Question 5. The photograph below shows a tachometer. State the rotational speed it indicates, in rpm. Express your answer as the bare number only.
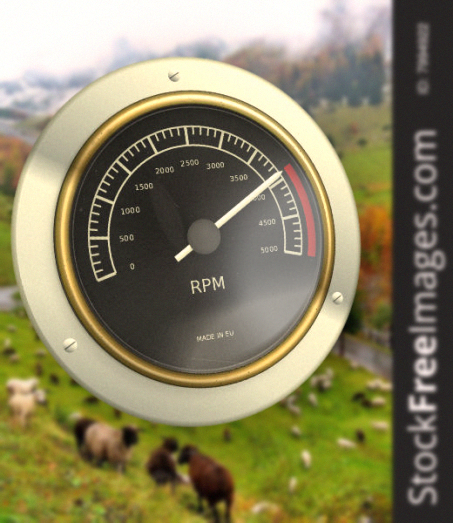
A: 3900
